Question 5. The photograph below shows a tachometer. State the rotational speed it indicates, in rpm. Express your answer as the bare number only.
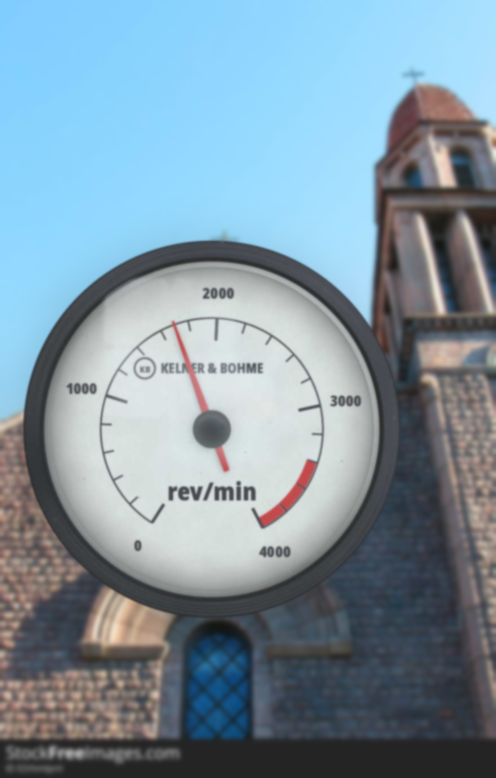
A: 1700
